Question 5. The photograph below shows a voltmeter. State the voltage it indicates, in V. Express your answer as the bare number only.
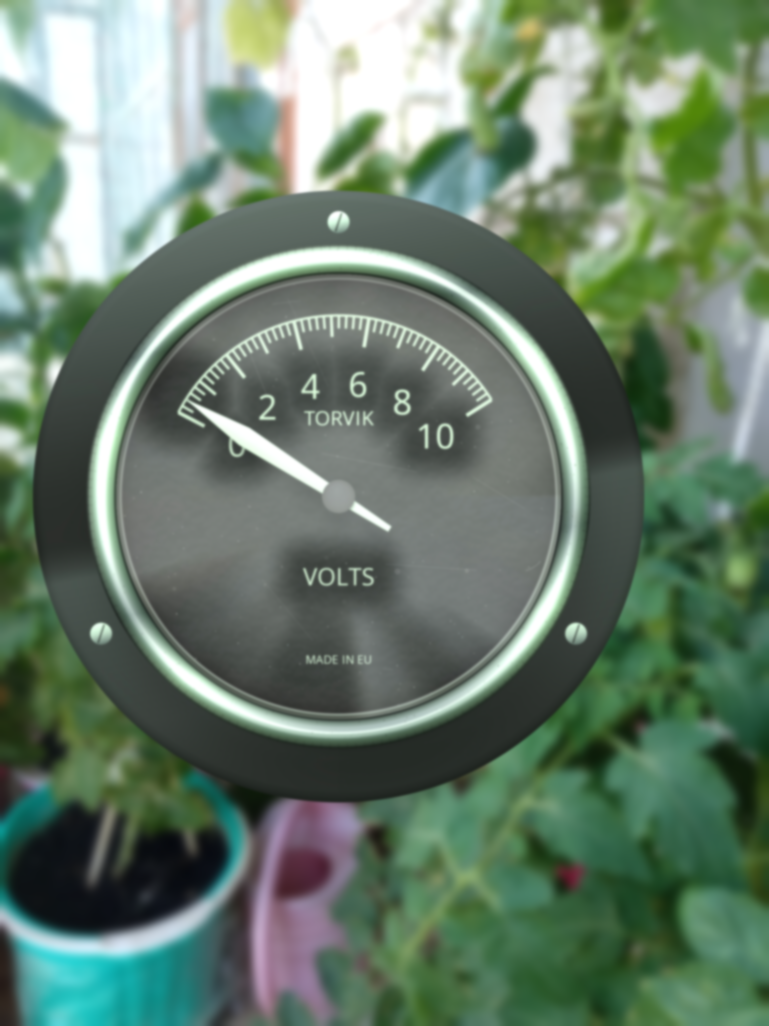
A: 0.4
